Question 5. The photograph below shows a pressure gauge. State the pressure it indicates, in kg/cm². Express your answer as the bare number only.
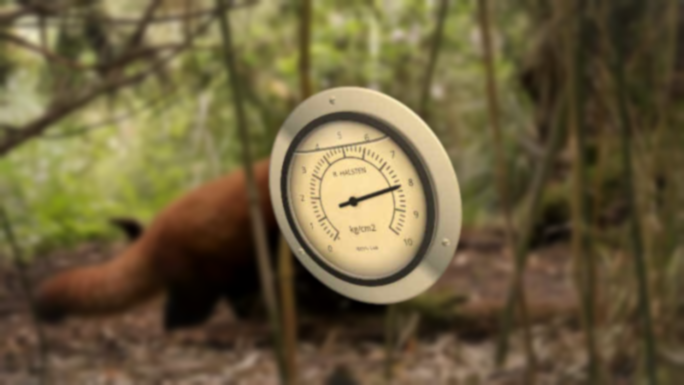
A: 8
